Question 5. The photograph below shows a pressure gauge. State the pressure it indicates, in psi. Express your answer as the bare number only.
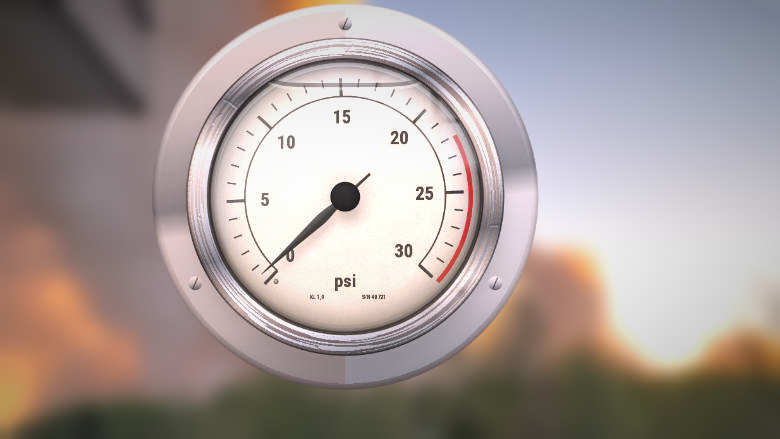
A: 0.5
